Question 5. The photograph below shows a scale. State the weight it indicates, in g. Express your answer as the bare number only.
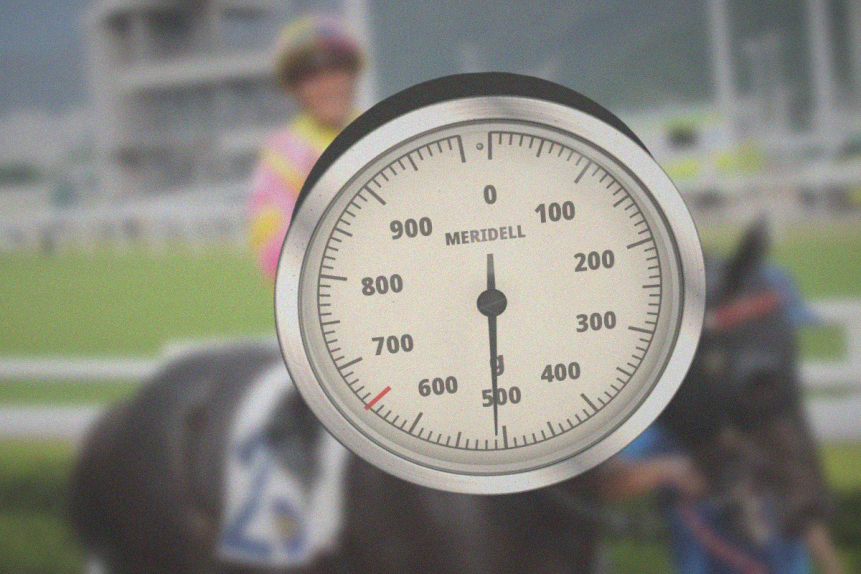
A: 510
